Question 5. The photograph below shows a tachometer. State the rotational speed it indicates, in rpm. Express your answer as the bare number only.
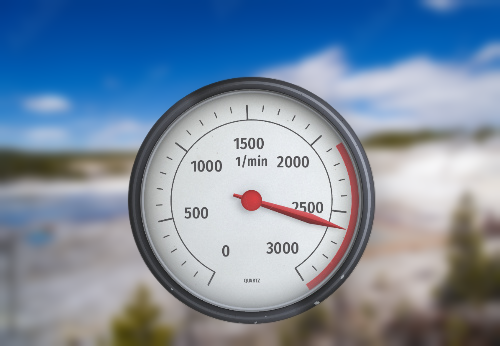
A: 2600
